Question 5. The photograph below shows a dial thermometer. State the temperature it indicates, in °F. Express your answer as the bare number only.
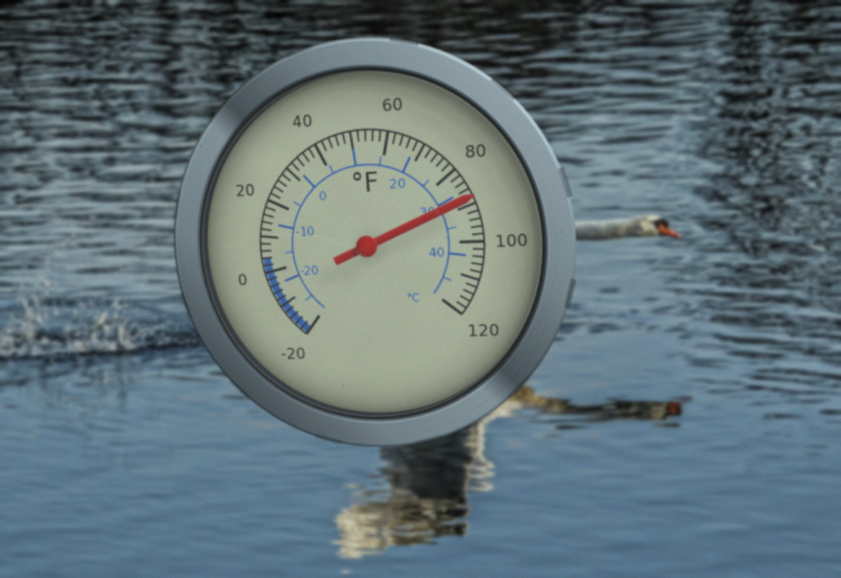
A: 88
